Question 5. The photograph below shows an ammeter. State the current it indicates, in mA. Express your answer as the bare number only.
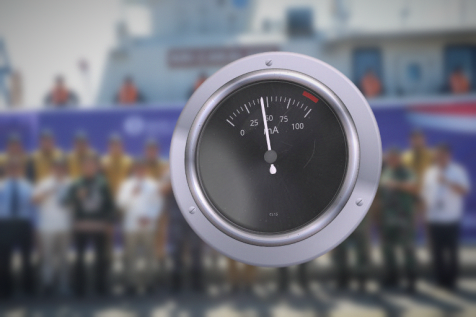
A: 45
